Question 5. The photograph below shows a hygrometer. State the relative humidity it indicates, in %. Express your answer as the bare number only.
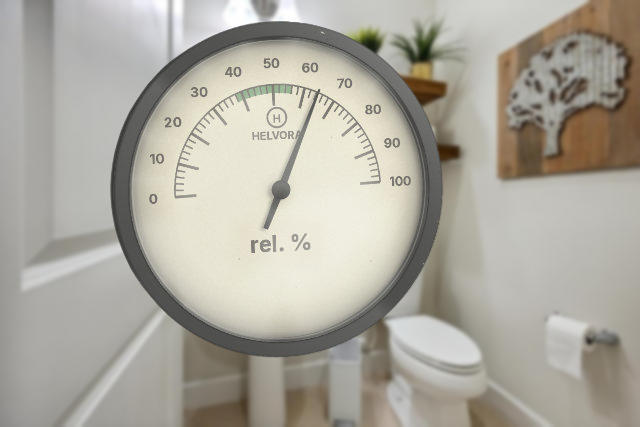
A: 64
